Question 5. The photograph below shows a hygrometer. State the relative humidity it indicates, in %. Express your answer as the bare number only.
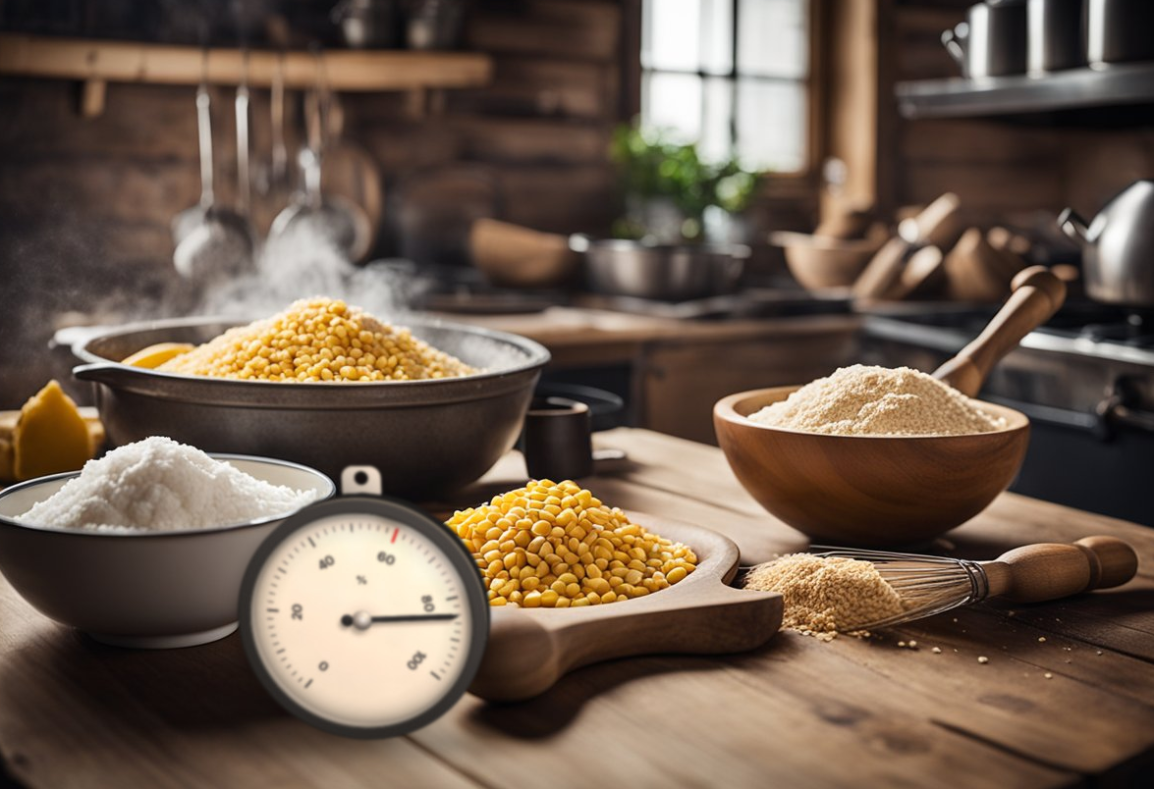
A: 84
